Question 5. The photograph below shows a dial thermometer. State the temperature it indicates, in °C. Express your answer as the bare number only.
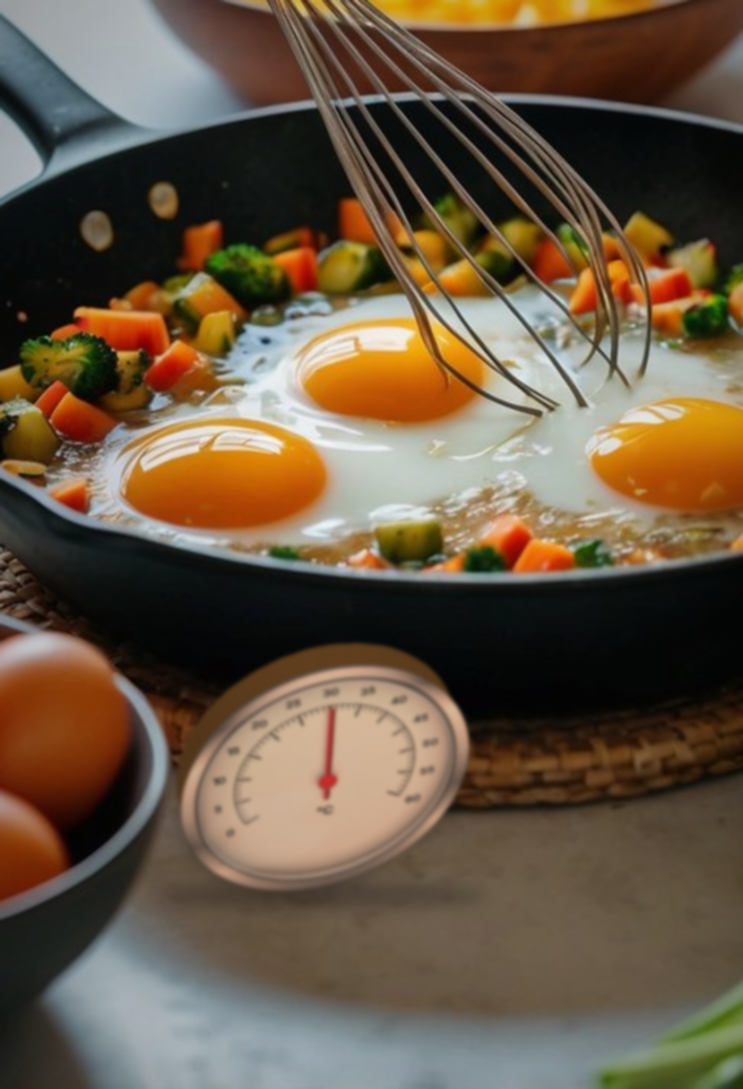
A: 30
